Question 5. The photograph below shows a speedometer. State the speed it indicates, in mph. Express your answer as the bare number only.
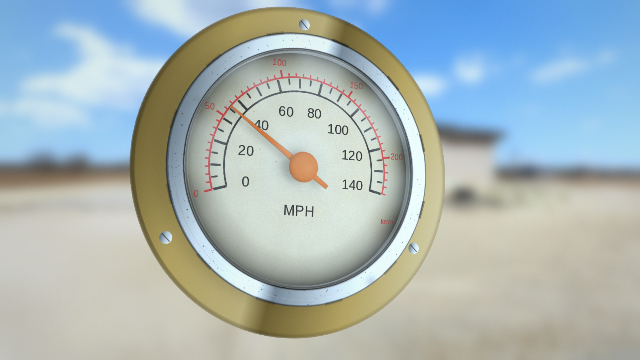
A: 35
